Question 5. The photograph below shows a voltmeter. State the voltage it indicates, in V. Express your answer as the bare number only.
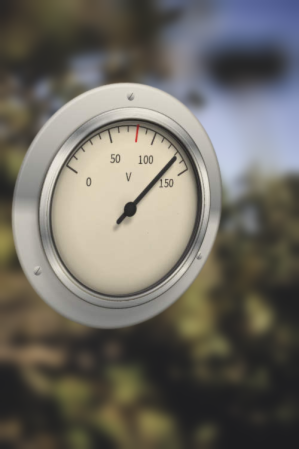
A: 130
